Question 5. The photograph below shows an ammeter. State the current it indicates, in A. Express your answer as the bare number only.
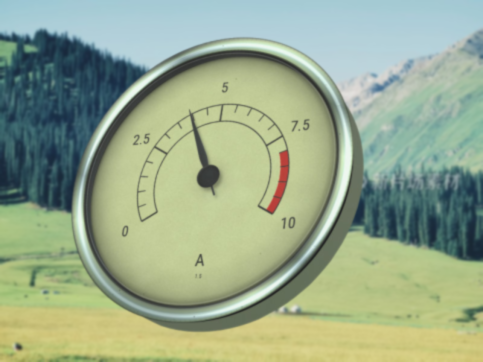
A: 4
